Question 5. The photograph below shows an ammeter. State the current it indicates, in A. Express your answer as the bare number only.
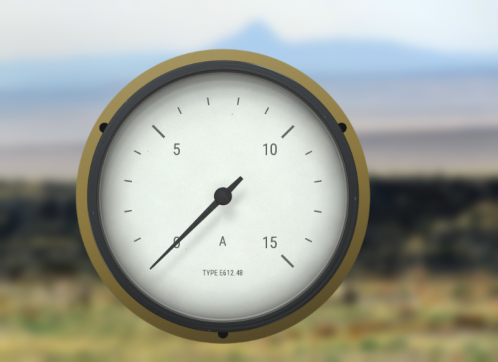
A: 0
